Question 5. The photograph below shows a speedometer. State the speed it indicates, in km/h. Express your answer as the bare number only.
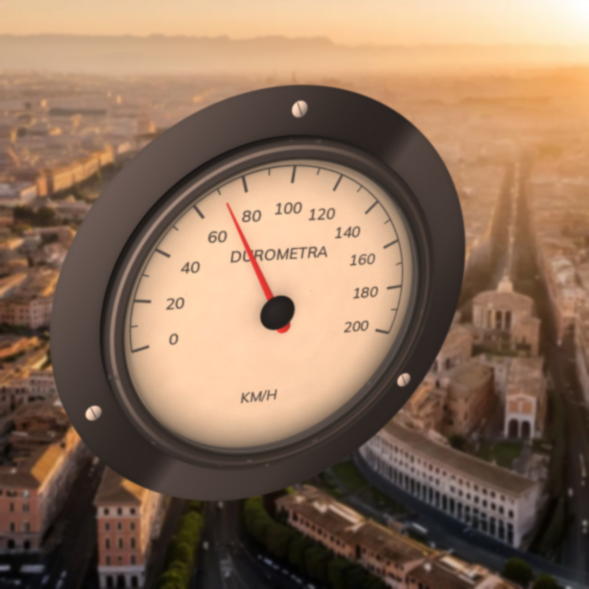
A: 70
